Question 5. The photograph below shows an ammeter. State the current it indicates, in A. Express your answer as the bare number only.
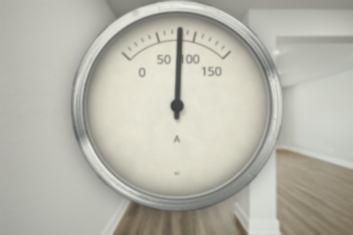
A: 80
